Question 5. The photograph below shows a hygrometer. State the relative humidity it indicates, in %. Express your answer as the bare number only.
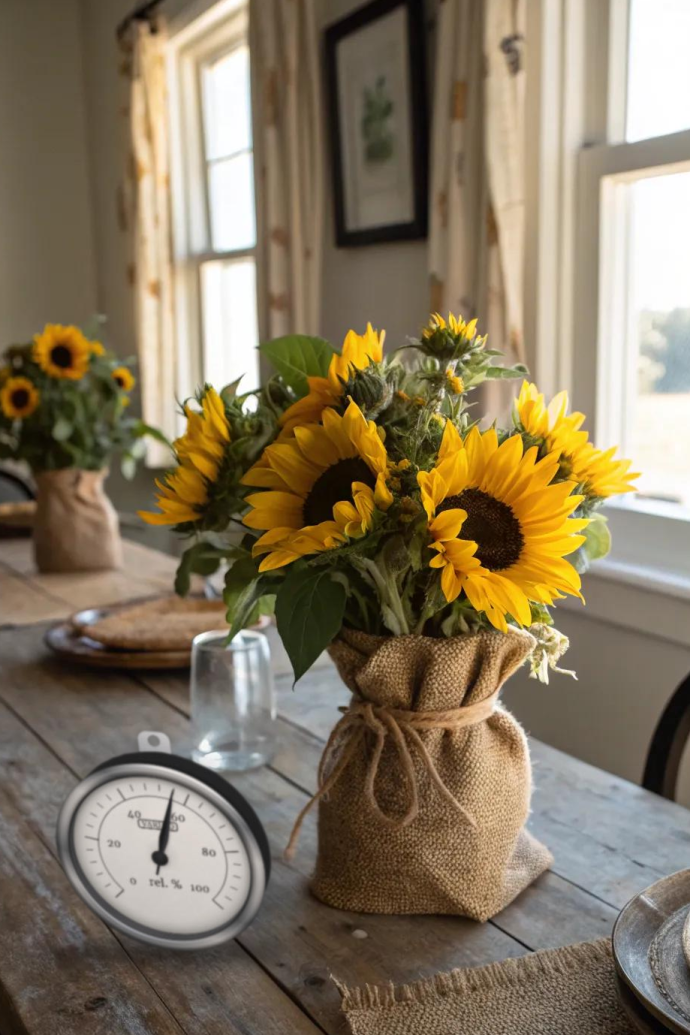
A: 56
